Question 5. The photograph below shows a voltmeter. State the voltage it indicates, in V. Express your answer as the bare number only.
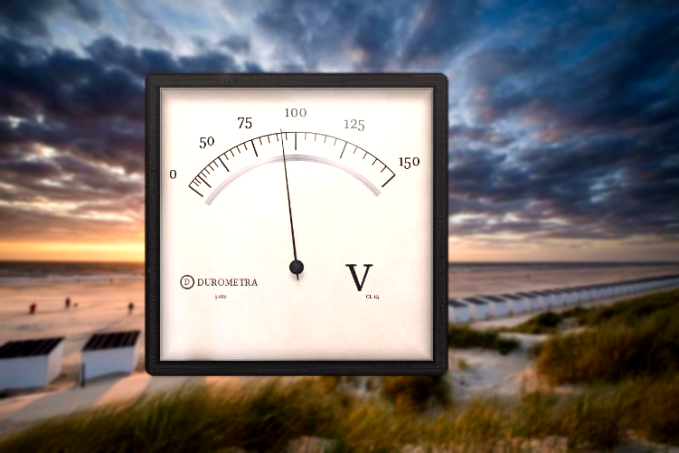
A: 92.5
